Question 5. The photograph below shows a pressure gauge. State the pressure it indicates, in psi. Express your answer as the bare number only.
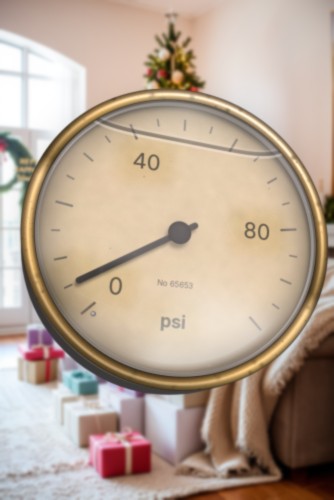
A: 5
